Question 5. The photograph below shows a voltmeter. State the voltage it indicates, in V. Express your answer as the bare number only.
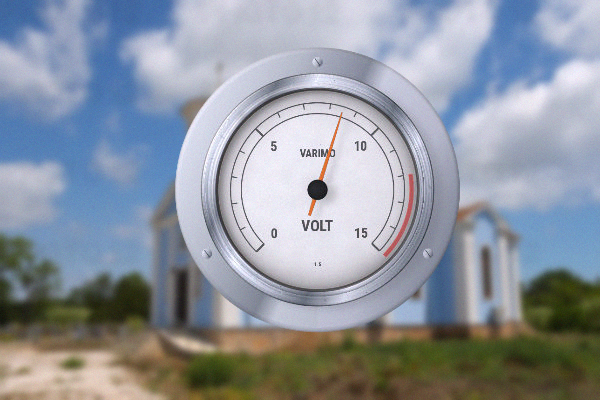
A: 8.5
